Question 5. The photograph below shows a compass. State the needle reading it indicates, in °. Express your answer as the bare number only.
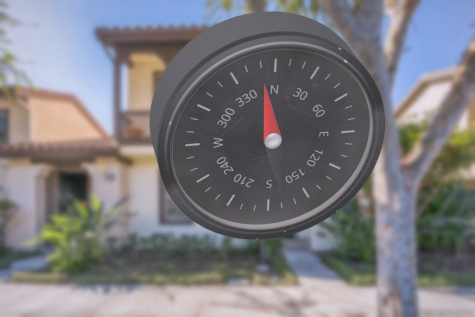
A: 350
